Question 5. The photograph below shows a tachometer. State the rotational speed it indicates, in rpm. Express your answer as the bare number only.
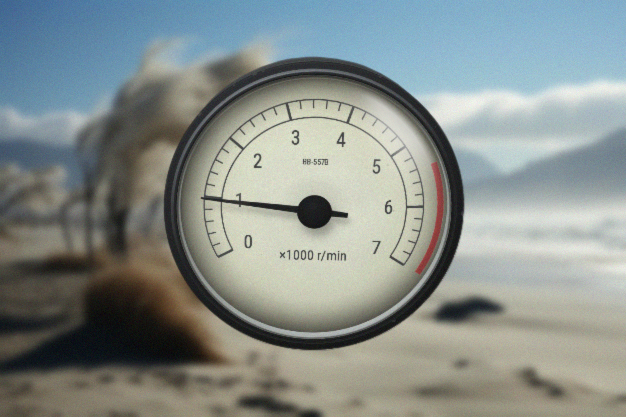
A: 1000
